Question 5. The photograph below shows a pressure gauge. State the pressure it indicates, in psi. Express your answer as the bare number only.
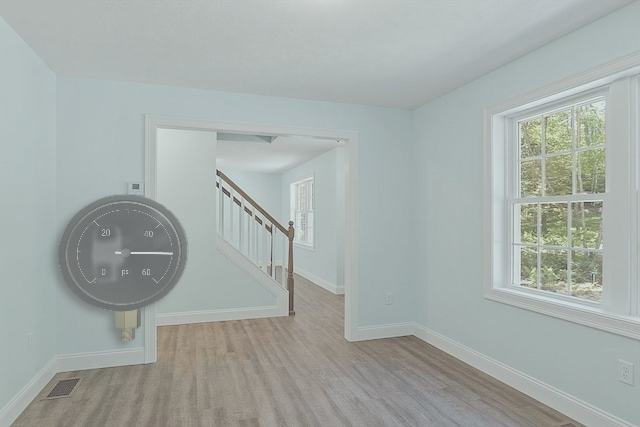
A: 50
